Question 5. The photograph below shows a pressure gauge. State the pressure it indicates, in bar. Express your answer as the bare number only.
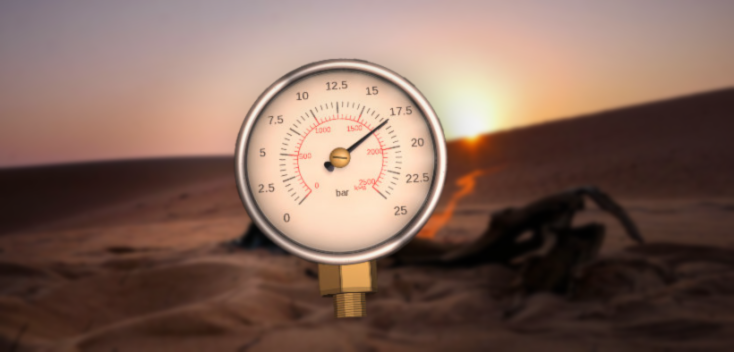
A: 17.5
